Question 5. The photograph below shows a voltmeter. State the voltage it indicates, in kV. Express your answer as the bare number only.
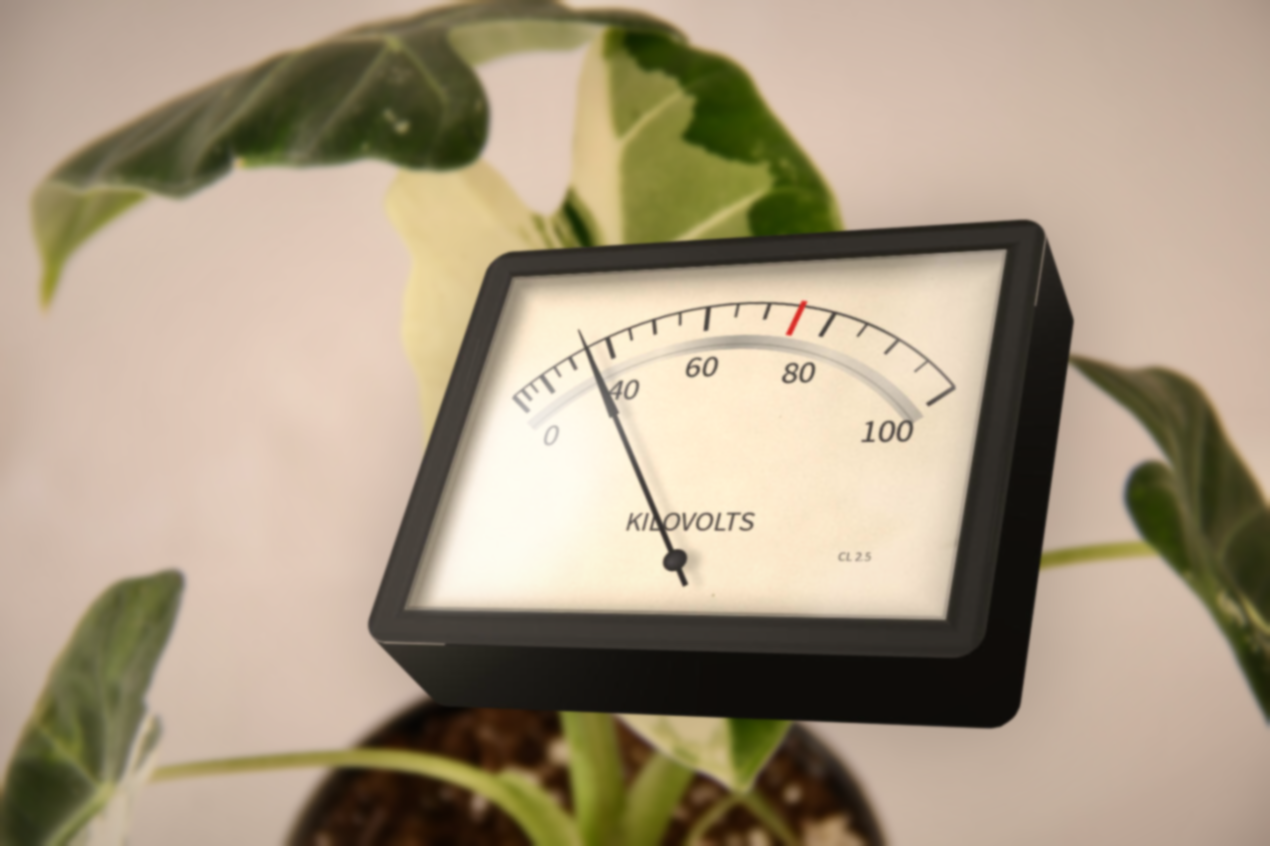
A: 35
